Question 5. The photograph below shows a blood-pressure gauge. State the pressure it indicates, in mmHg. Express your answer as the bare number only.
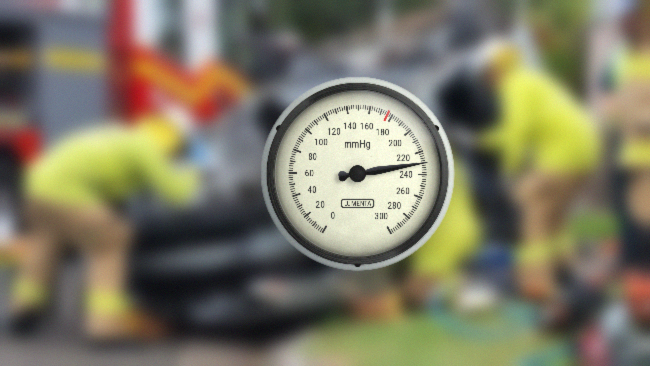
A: 230
